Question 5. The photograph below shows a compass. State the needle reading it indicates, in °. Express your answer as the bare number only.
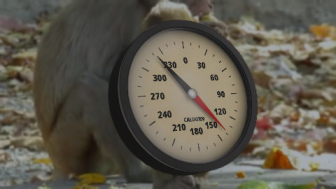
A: 140
